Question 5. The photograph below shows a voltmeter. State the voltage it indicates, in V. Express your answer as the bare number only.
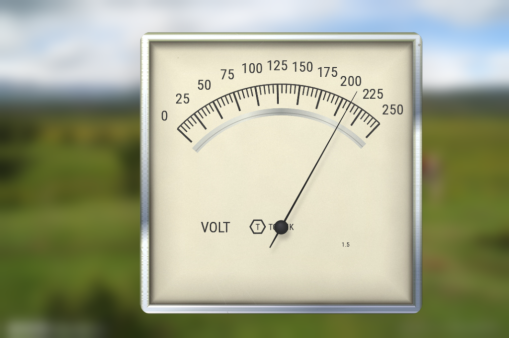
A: 210
